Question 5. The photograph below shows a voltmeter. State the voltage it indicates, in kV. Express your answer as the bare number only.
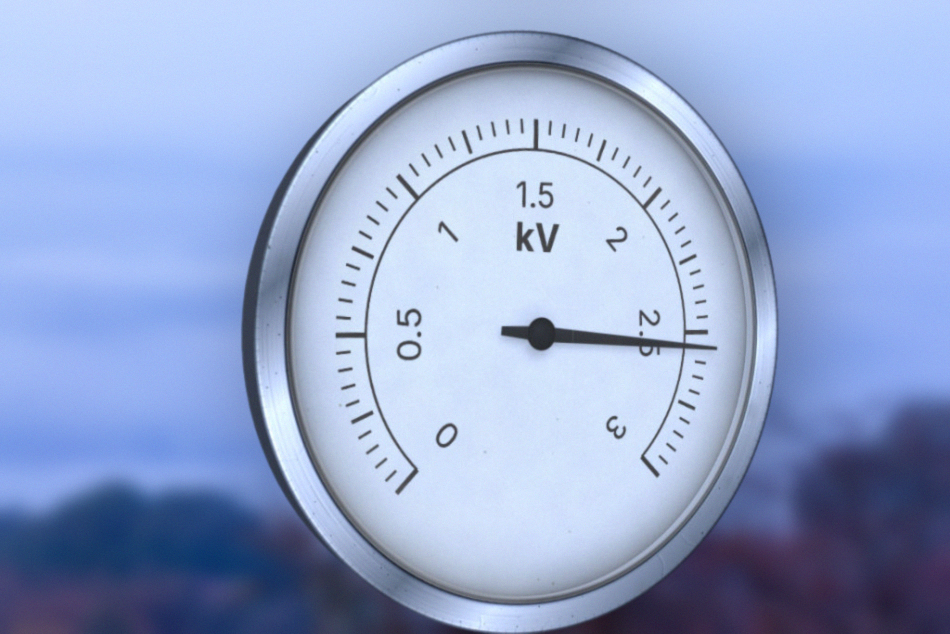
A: 2.55
